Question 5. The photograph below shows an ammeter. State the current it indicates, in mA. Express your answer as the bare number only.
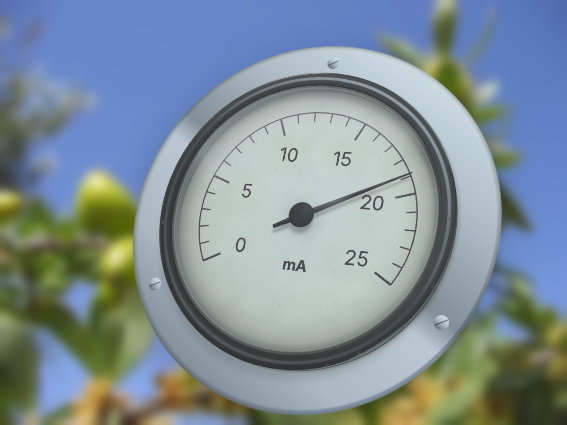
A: 19
